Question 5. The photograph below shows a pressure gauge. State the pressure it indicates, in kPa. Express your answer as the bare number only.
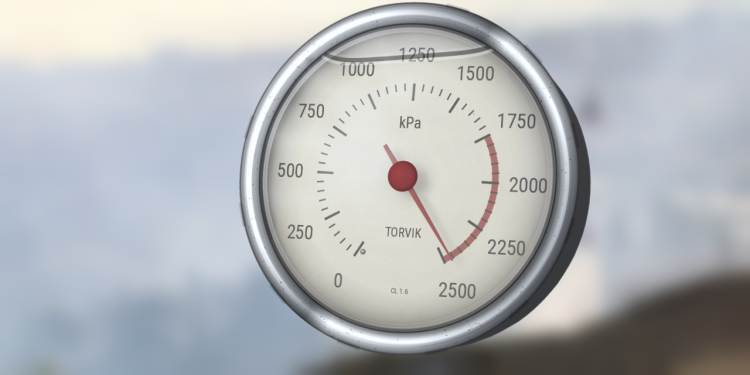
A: 2450
